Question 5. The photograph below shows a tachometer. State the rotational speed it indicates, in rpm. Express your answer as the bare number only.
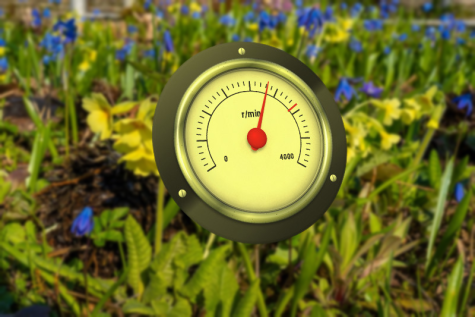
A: 2300
